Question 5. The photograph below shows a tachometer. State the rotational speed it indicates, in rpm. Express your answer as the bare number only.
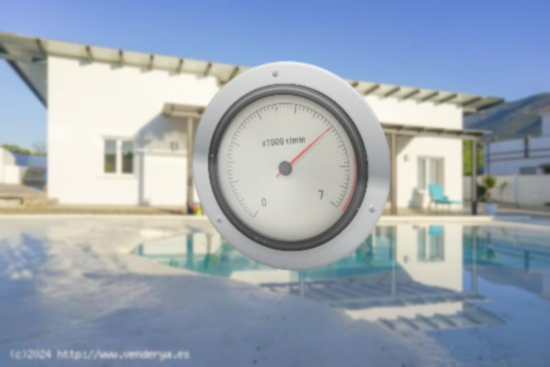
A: 5000
